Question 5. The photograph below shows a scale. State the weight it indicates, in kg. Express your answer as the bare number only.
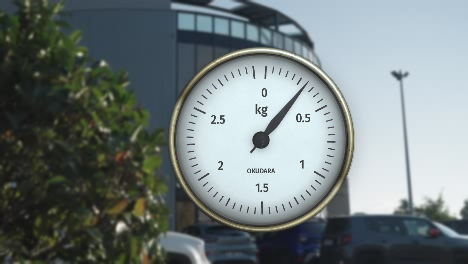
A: 0.3
